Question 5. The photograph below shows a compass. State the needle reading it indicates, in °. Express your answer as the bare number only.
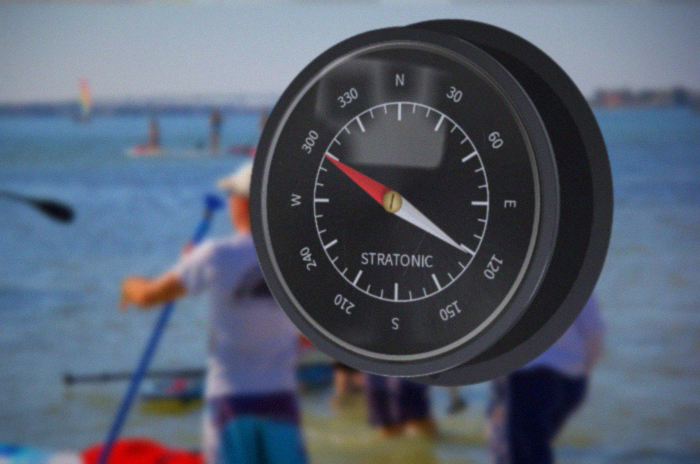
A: 300
